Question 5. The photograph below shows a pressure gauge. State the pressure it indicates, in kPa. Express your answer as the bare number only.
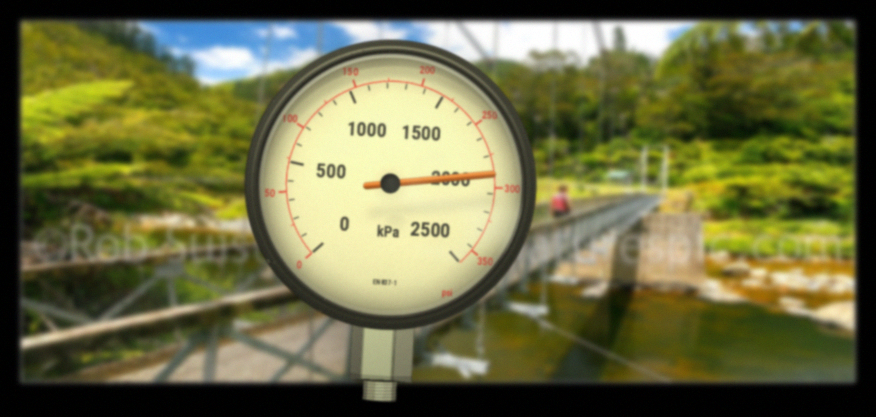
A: 2000
